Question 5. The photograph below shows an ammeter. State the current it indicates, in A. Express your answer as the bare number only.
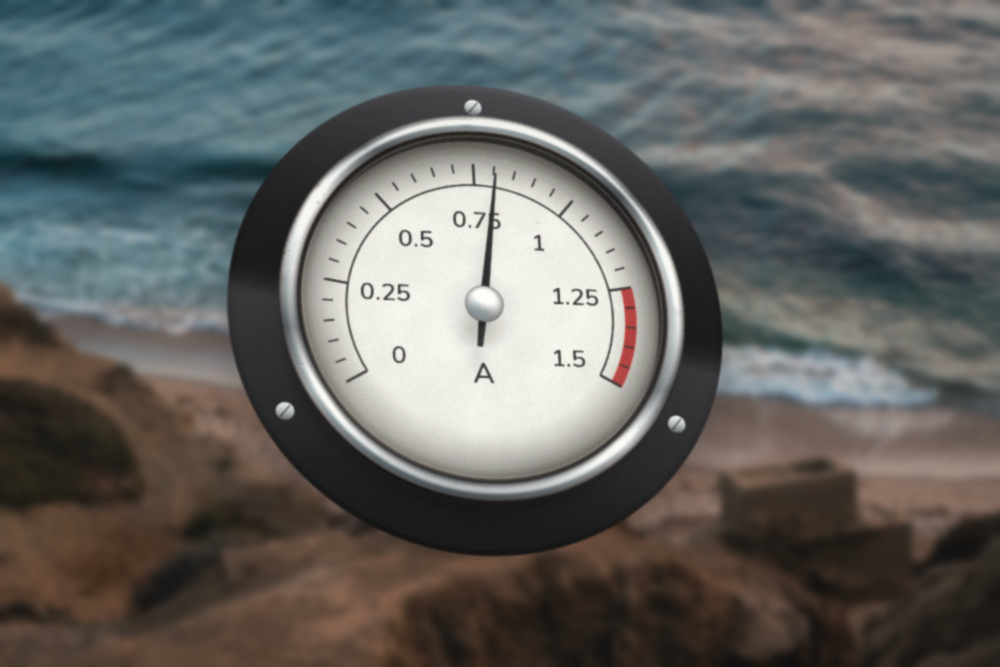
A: 0.8
